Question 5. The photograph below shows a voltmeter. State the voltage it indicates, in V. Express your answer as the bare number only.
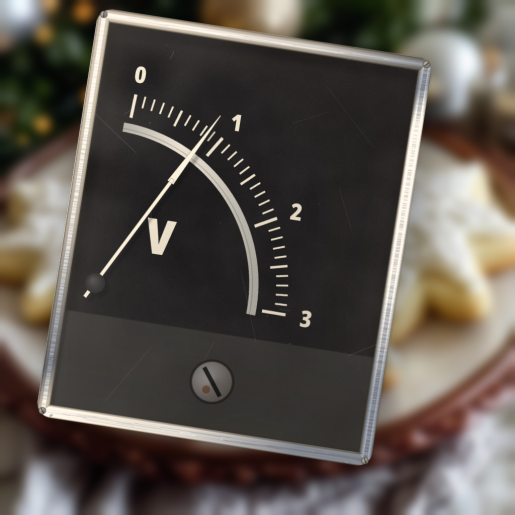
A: 0.85
